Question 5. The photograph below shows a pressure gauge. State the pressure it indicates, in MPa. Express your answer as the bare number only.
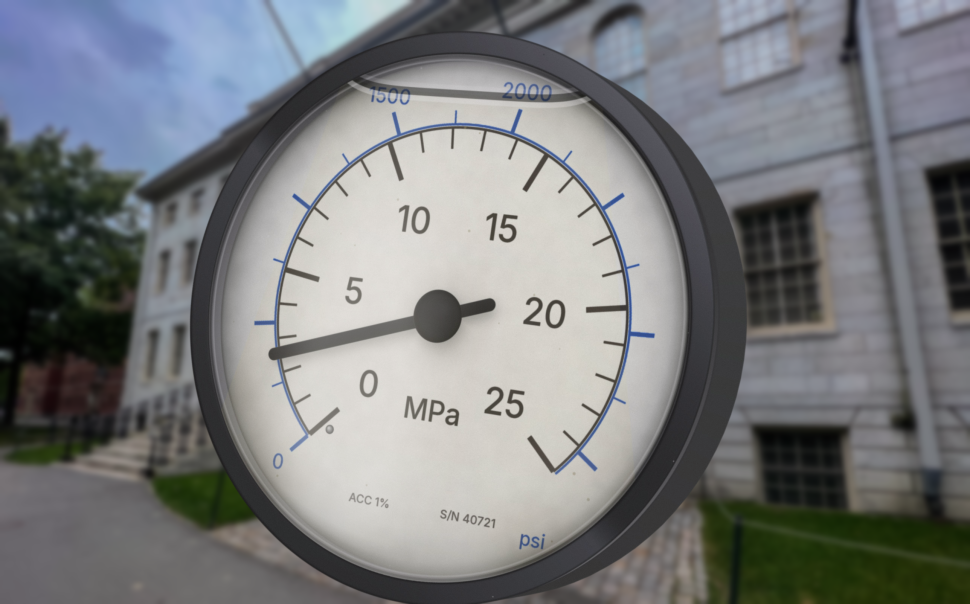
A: 2.5
